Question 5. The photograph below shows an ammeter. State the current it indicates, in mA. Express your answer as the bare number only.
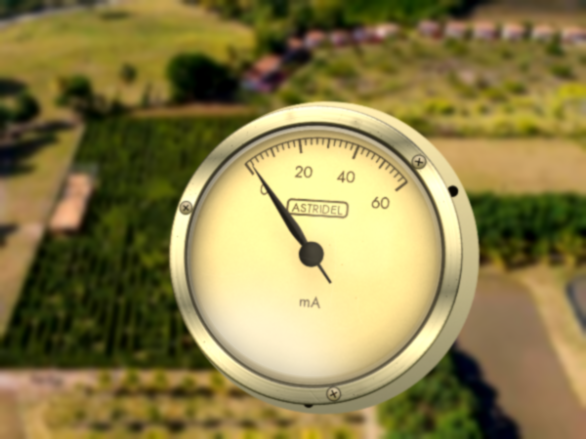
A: 2
